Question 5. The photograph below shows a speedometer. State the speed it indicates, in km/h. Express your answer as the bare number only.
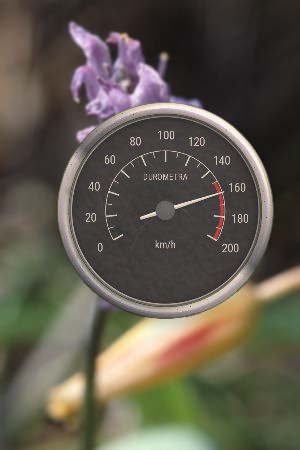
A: 160
